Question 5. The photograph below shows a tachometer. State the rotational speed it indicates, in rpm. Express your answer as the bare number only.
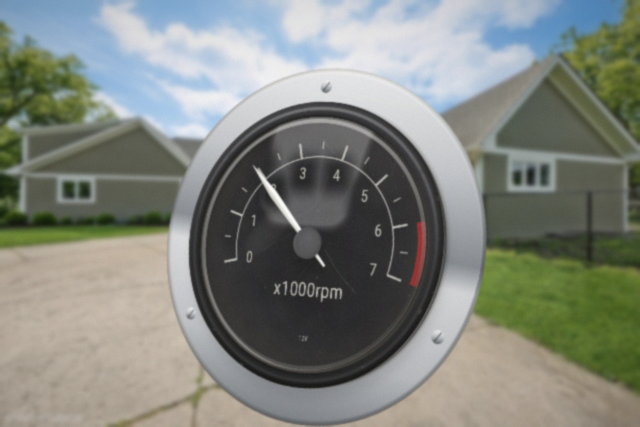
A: 2000
